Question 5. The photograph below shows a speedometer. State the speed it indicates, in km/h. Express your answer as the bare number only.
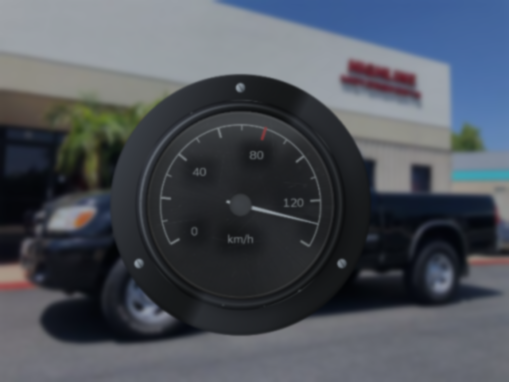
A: 130
